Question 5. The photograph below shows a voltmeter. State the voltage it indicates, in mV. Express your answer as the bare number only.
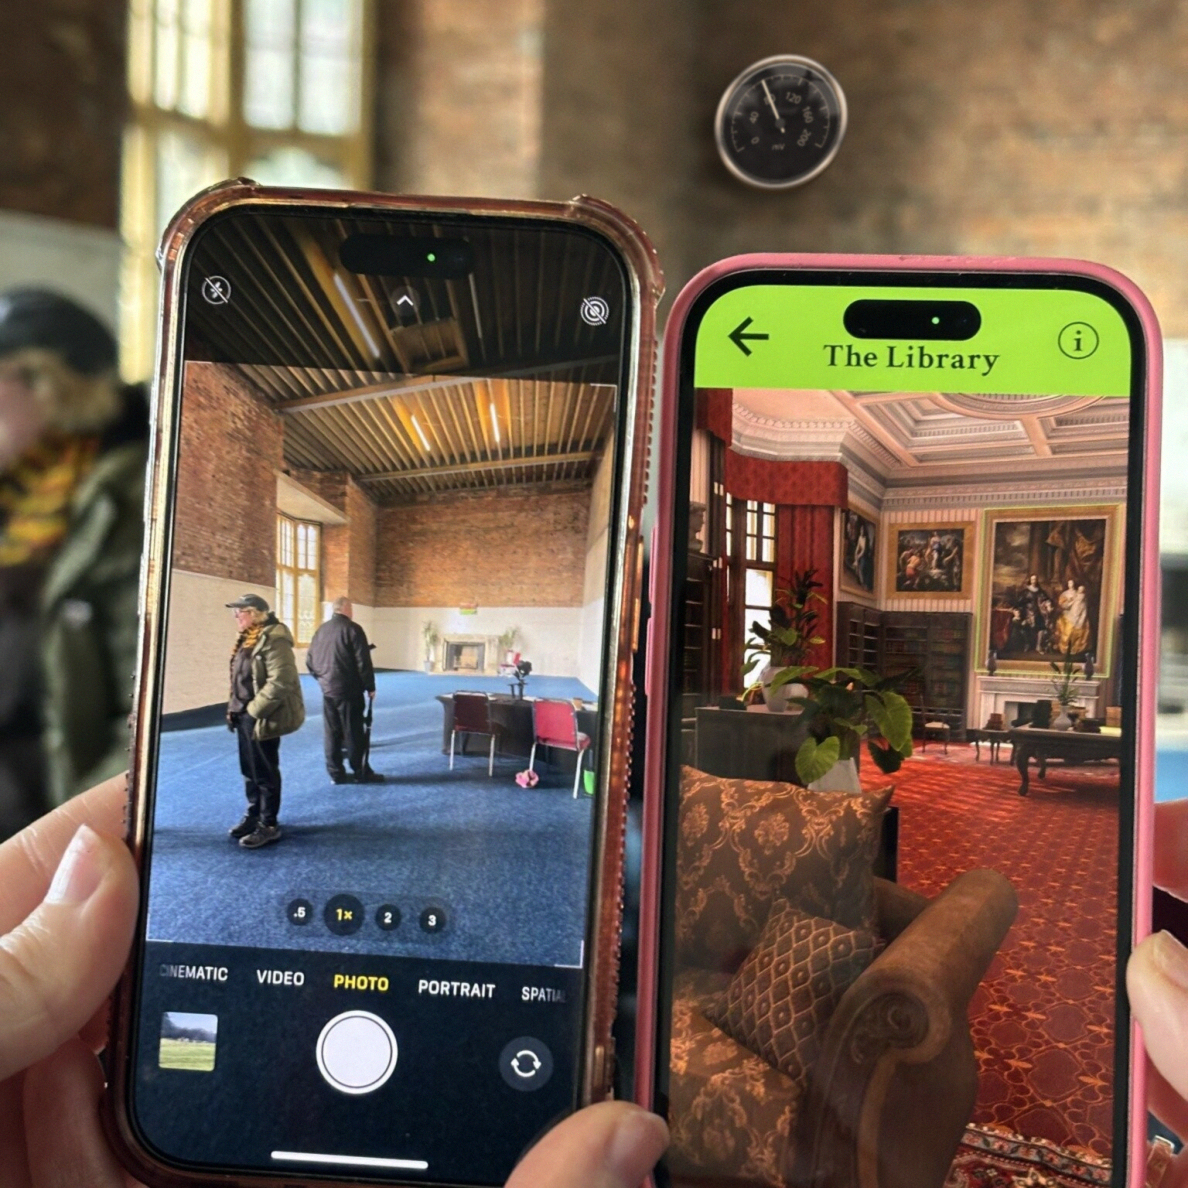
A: 80
